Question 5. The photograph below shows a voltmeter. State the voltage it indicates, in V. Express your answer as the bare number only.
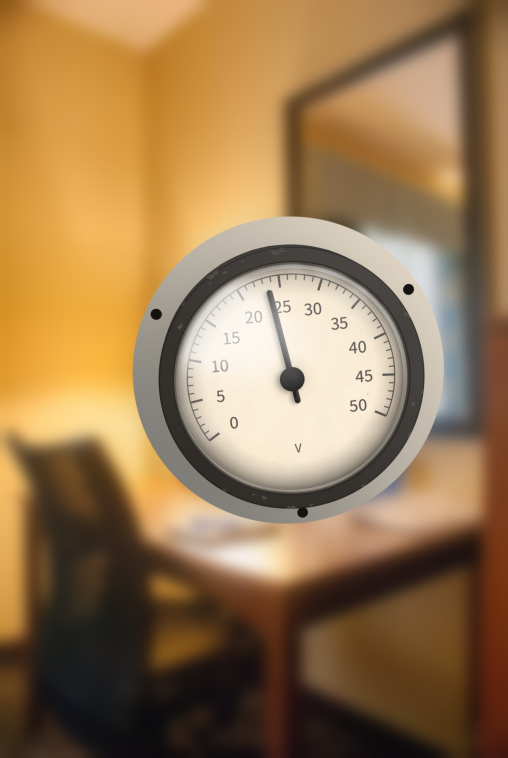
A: 23.5
